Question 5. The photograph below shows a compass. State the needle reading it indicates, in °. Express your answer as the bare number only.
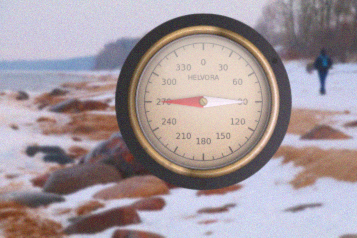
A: 270
